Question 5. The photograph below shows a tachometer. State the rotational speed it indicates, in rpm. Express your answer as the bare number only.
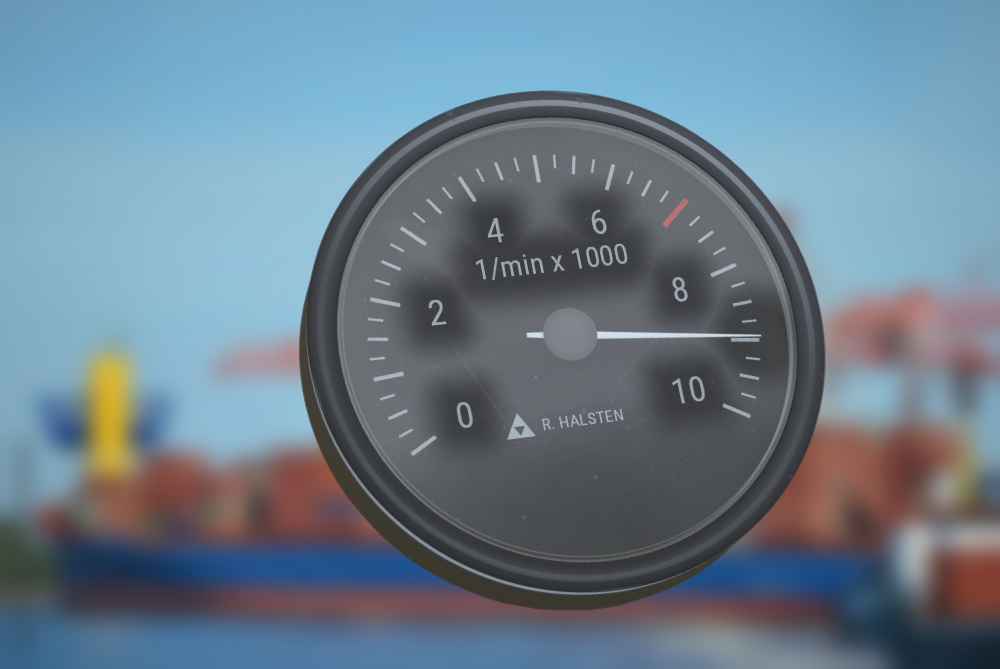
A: 9000
